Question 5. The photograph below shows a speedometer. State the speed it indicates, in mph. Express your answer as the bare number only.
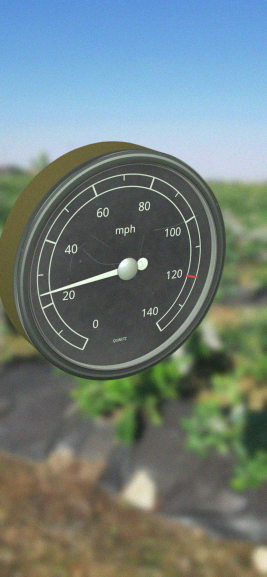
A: 25
